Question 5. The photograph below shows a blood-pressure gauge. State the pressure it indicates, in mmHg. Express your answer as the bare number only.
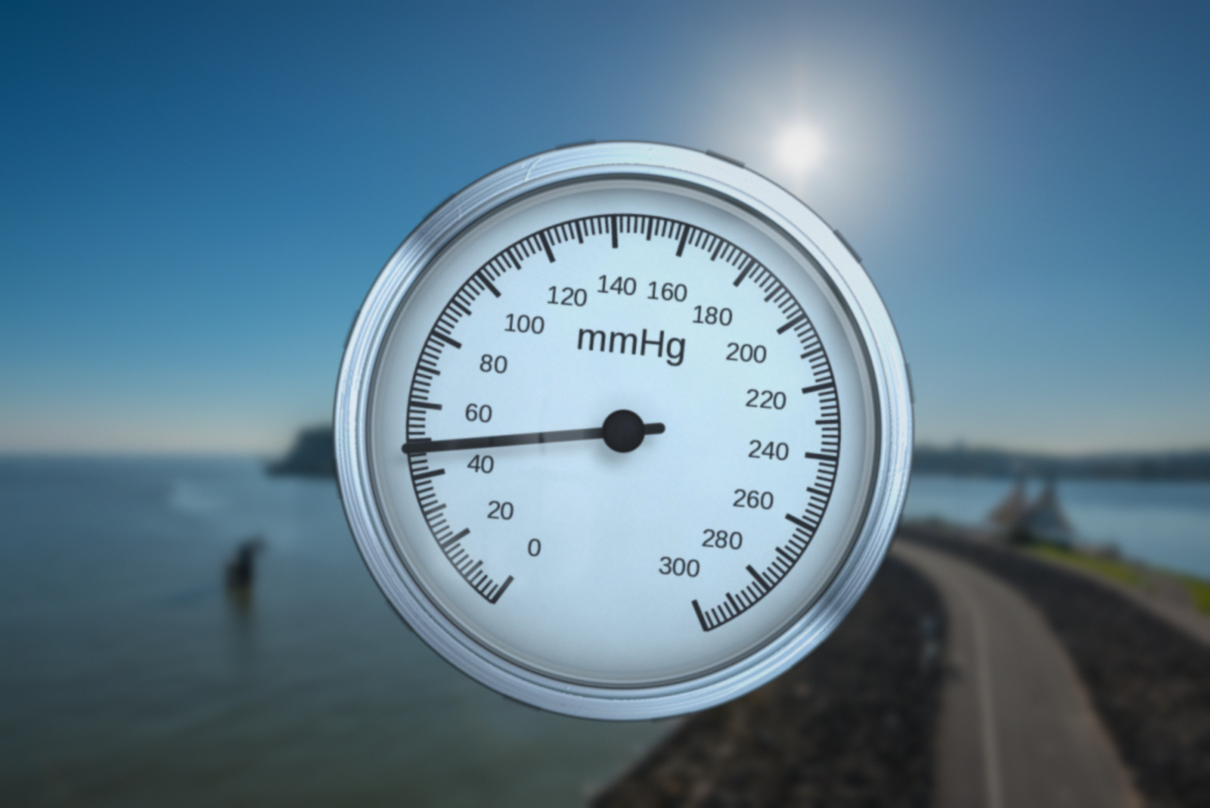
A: 48
